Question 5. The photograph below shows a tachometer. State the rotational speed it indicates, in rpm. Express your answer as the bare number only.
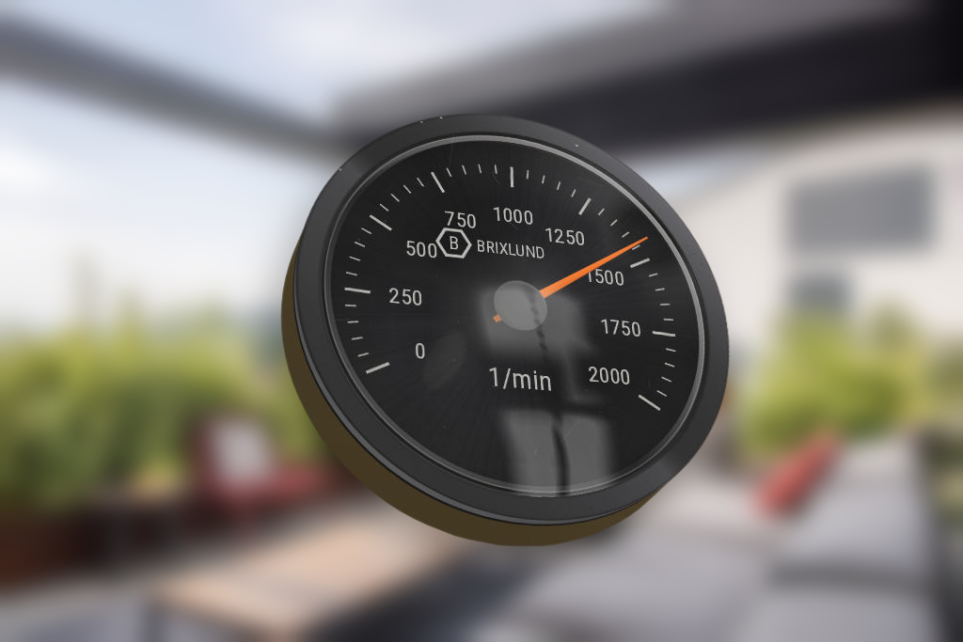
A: 1450
